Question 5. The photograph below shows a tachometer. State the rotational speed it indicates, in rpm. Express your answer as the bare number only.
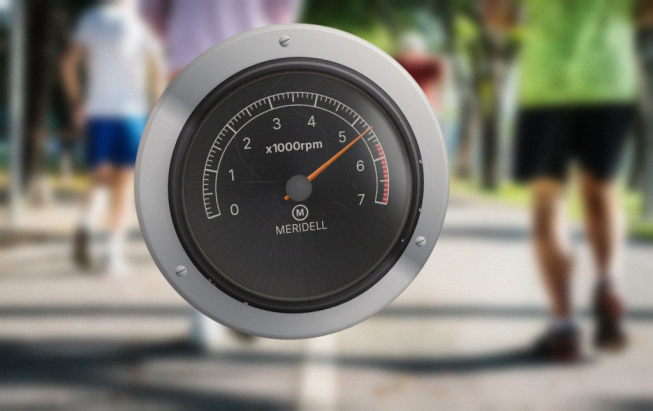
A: 5300
